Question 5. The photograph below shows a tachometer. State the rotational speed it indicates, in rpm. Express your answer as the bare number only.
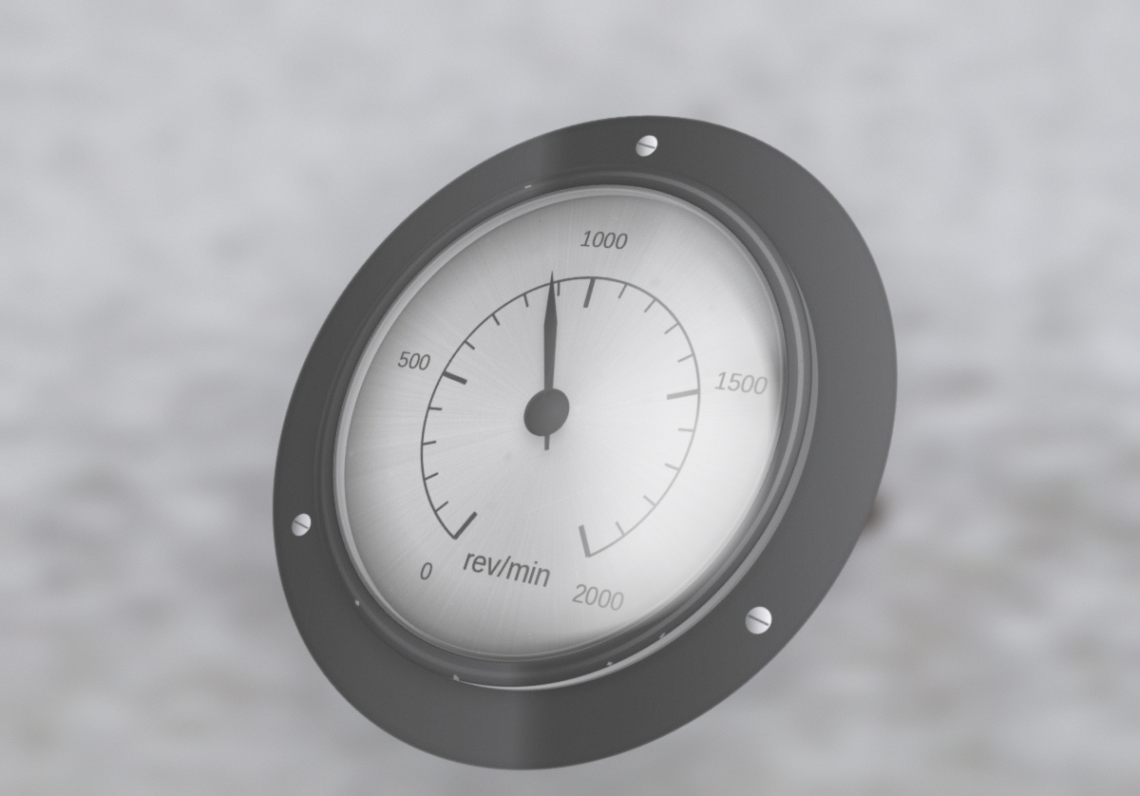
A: 900
